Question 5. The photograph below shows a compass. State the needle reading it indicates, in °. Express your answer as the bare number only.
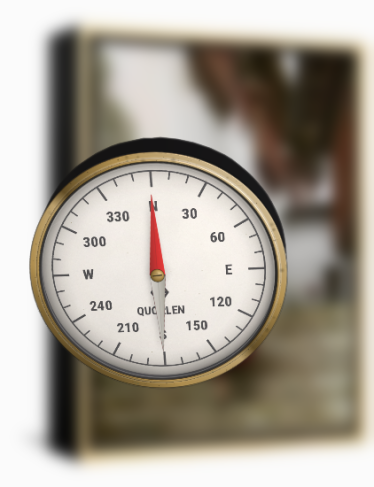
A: 0
